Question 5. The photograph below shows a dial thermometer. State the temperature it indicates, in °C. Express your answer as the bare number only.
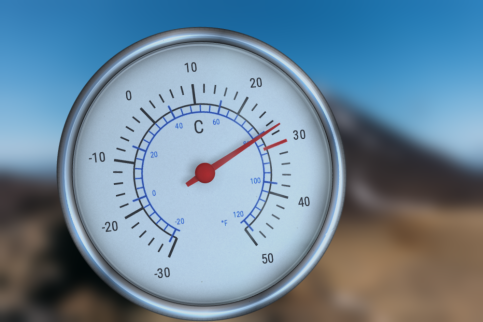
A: 27
